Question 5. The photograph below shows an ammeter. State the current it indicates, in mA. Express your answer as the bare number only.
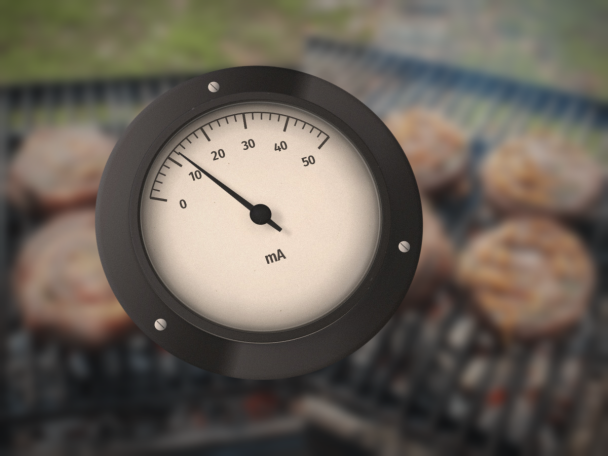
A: 12
